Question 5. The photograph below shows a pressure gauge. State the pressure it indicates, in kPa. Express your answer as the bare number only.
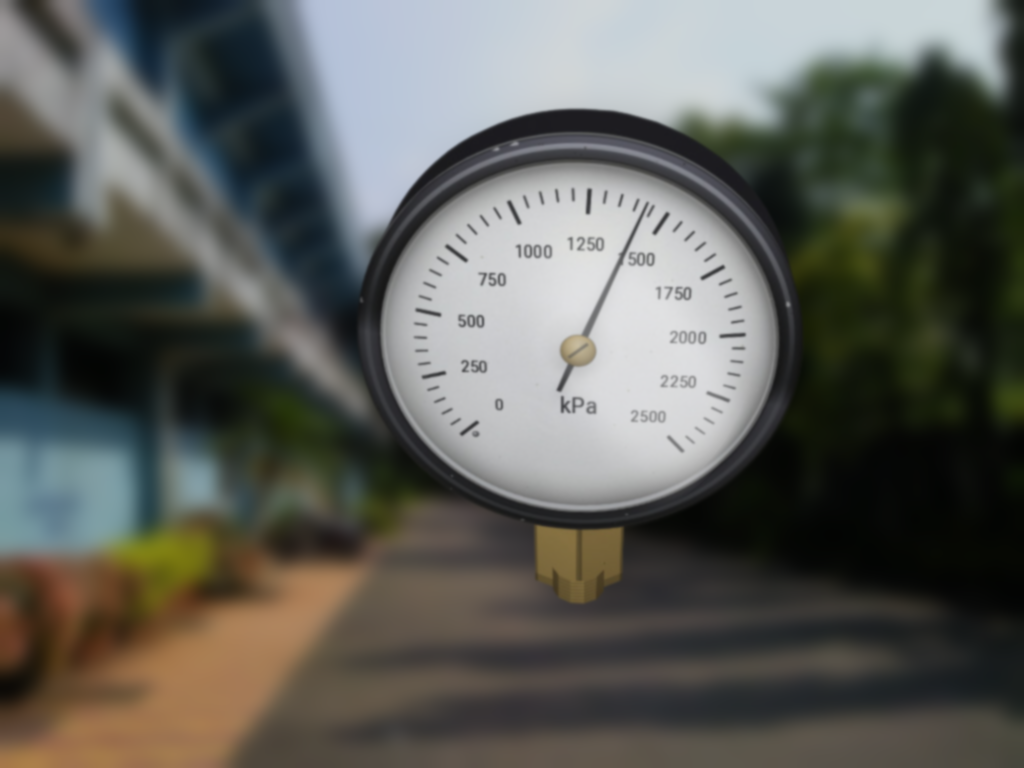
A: 1425
